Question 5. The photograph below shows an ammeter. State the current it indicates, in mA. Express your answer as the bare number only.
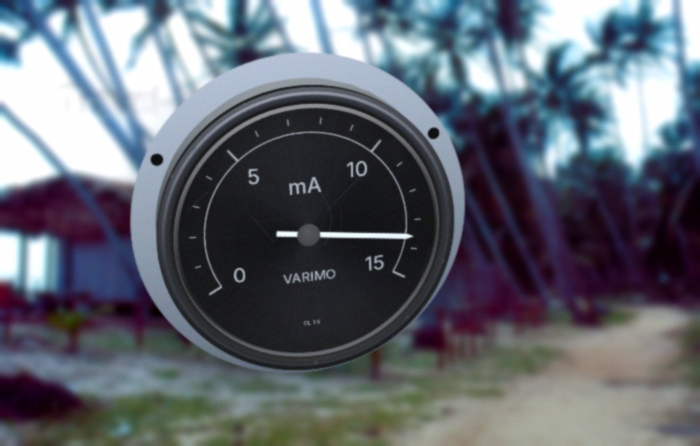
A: 13.5
